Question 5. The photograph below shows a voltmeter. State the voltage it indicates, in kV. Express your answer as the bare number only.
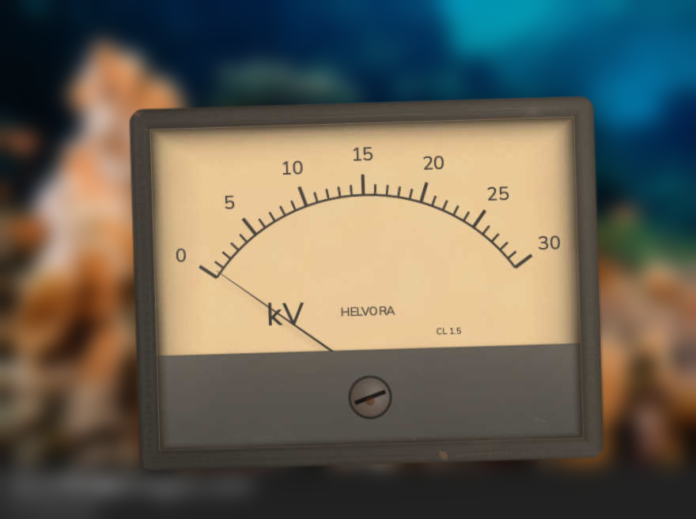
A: 0.5
